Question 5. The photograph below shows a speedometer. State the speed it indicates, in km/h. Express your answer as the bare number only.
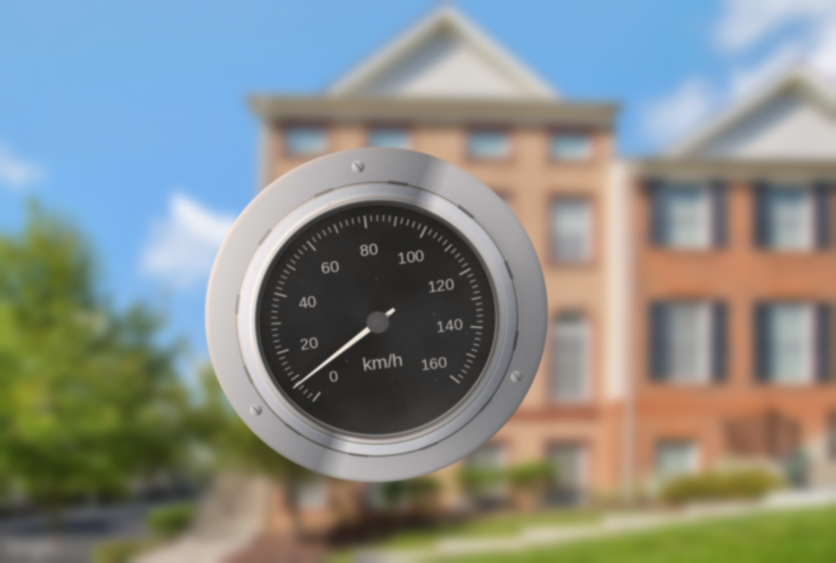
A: 8
